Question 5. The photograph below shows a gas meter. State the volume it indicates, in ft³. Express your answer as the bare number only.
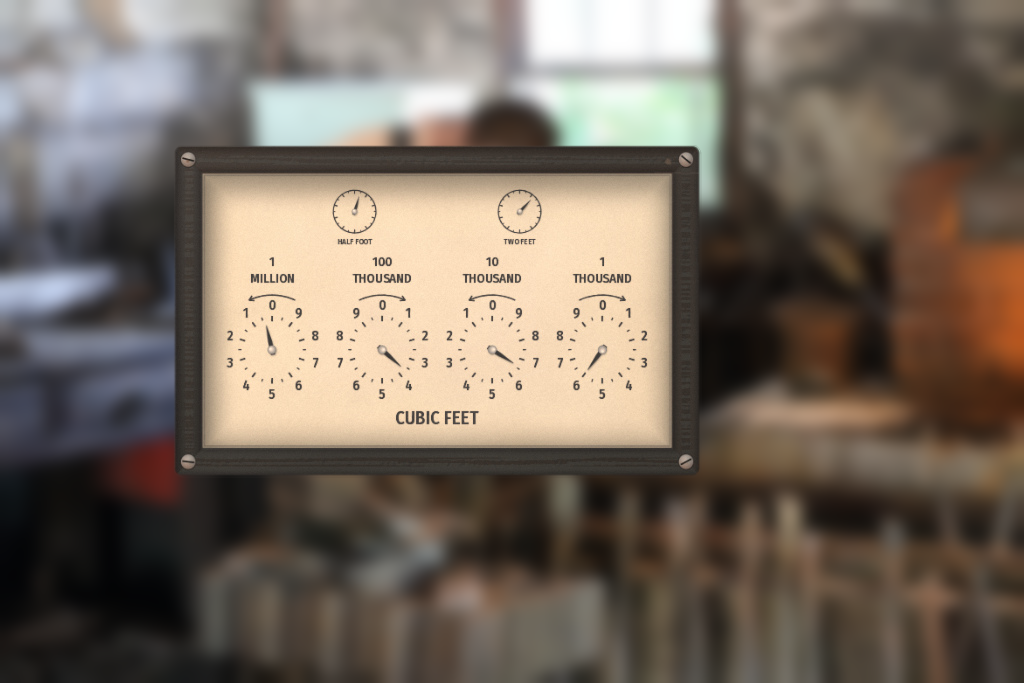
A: 36600
